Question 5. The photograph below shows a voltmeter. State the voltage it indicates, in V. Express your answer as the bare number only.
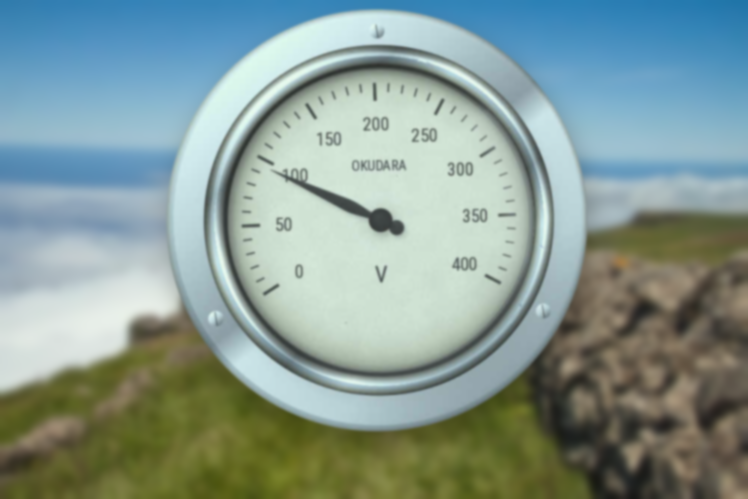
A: 95
